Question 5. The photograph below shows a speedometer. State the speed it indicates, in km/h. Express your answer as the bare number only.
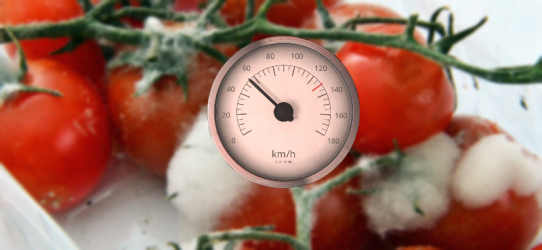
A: 55
